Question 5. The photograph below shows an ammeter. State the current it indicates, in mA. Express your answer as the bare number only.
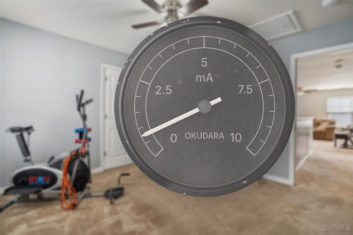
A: 0.75
